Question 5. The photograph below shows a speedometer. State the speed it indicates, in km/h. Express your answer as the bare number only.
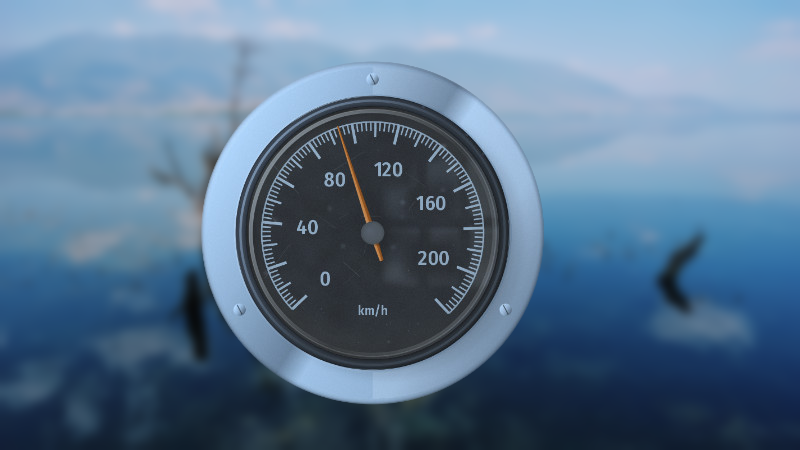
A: 94
